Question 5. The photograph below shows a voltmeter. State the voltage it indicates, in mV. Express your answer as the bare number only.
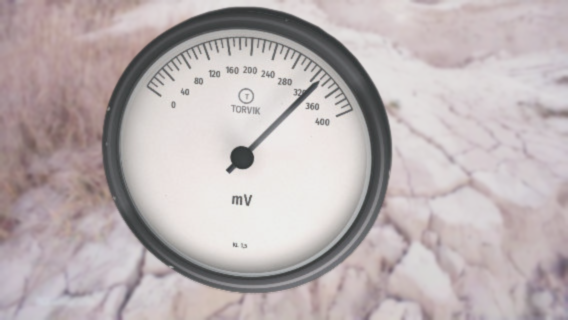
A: 330
